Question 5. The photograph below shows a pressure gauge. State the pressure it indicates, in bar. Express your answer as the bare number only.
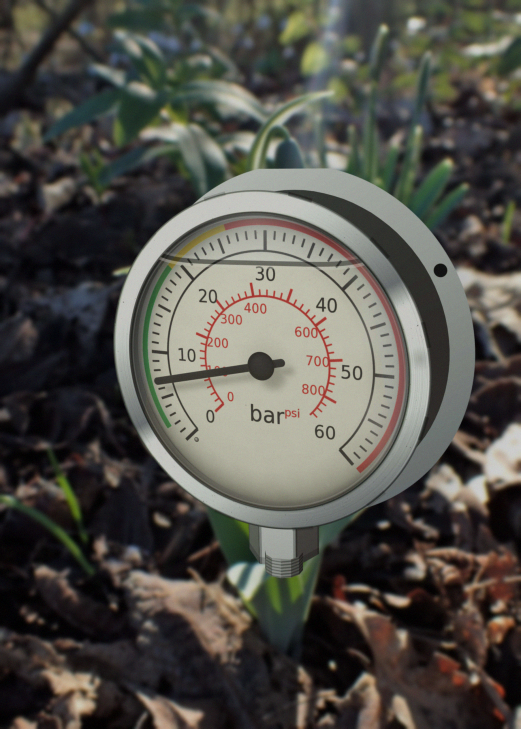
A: 7
